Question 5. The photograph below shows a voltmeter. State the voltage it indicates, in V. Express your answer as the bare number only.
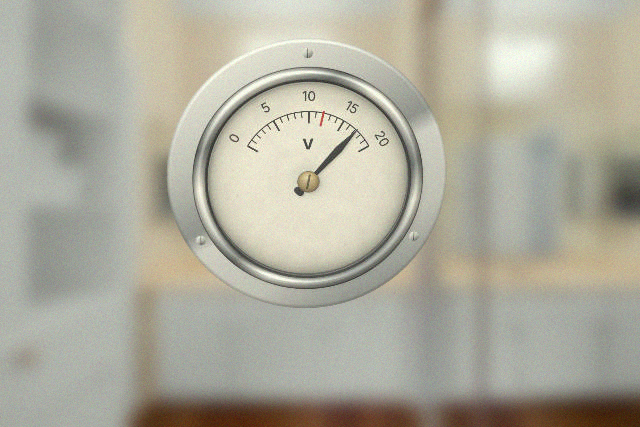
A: 17
